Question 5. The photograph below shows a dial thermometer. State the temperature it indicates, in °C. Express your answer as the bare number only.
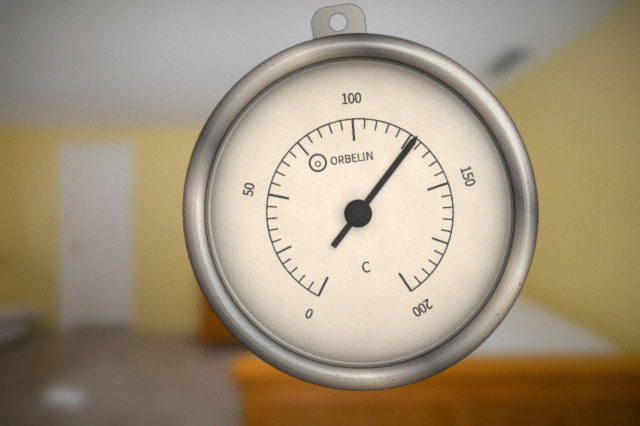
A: 127.5
